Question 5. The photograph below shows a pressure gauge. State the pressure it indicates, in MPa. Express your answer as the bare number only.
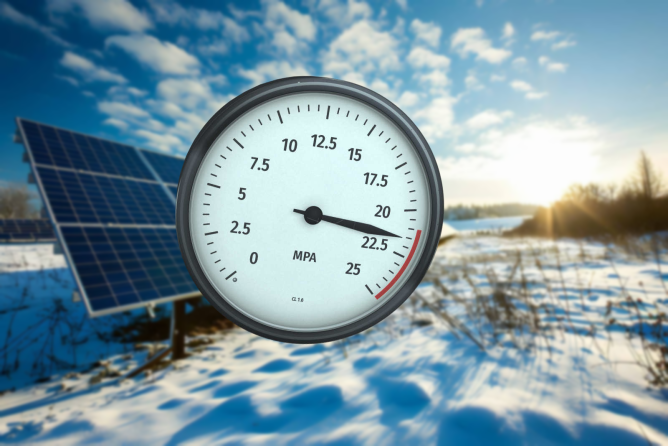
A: 21.5
